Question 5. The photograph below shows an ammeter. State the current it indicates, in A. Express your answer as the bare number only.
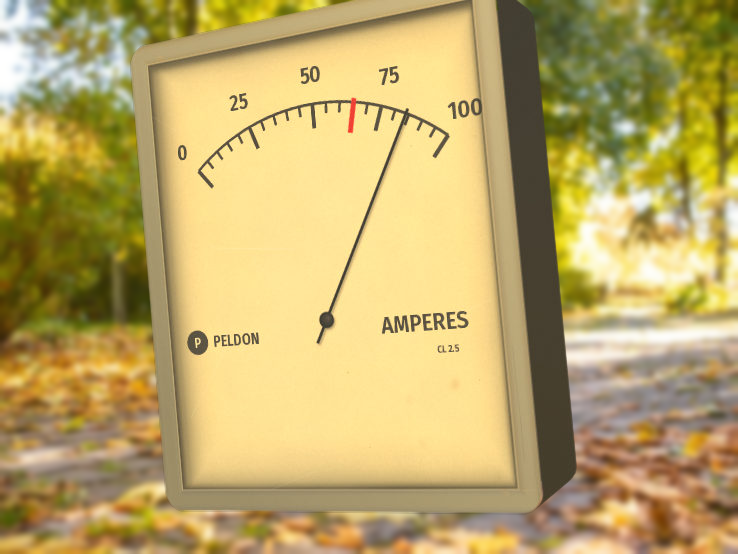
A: 85
